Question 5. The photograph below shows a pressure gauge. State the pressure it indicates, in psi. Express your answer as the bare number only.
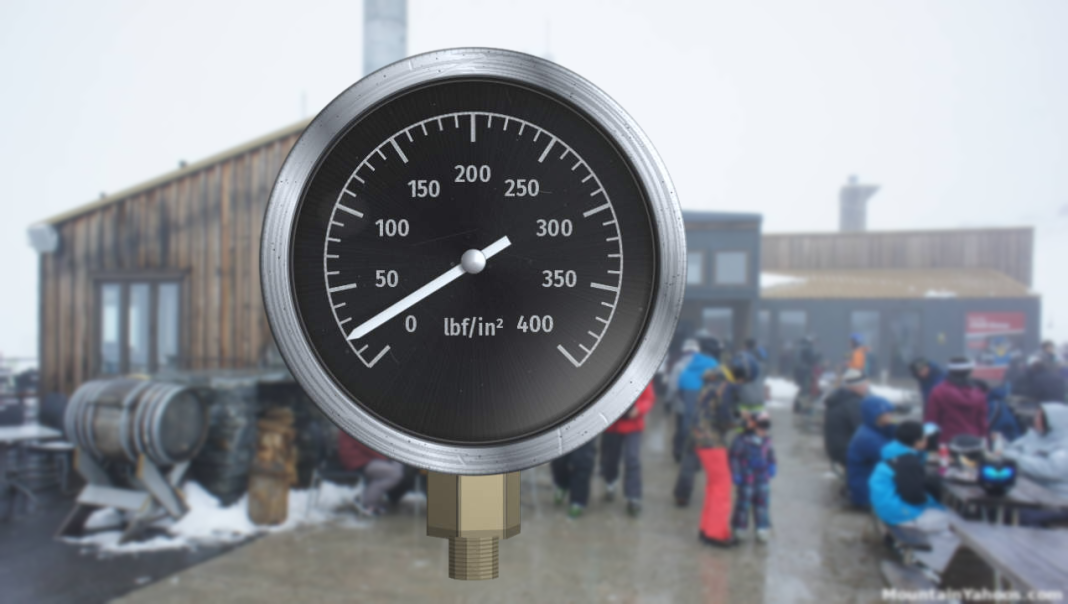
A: 20
